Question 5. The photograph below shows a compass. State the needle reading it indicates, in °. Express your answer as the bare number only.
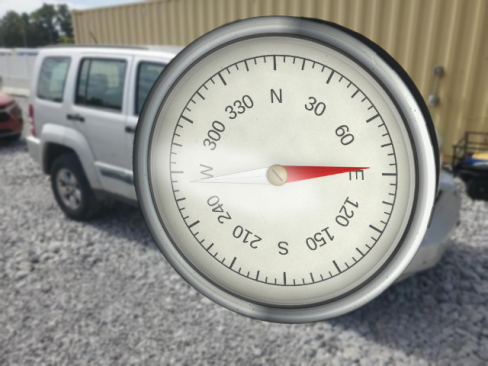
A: 85
